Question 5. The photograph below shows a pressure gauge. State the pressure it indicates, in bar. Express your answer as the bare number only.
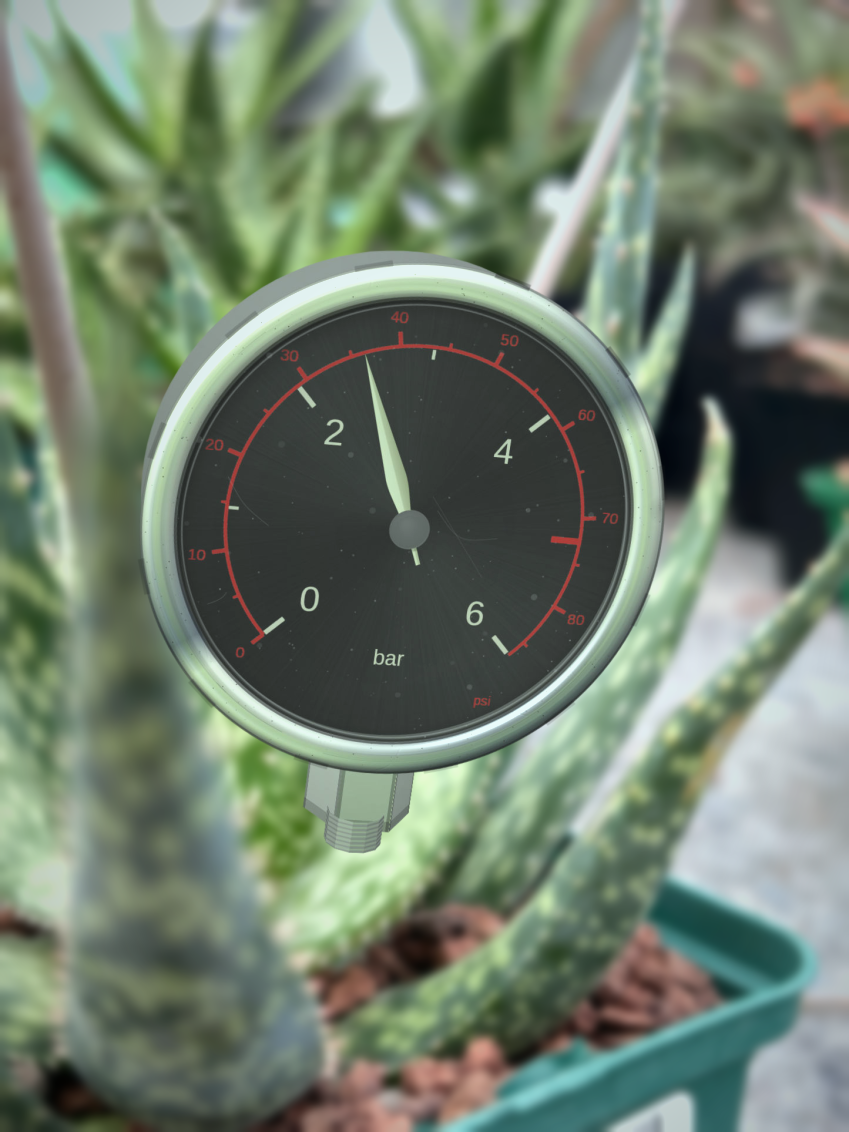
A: 2.5
